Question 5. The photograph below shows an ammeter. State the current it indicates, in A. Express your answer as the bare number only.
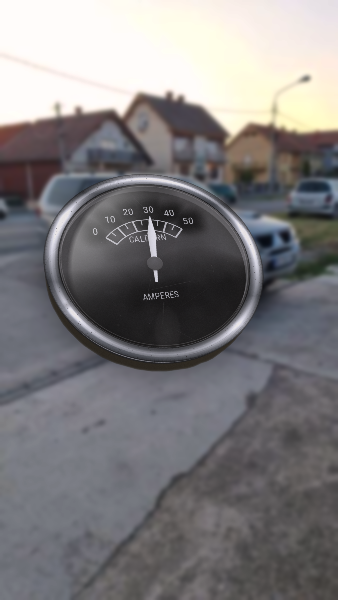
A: 30
